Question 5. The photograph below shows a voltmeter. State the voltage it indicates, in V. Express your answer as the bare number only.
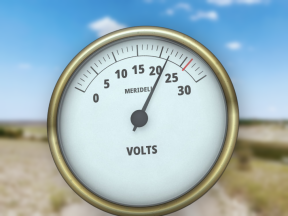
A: 22
